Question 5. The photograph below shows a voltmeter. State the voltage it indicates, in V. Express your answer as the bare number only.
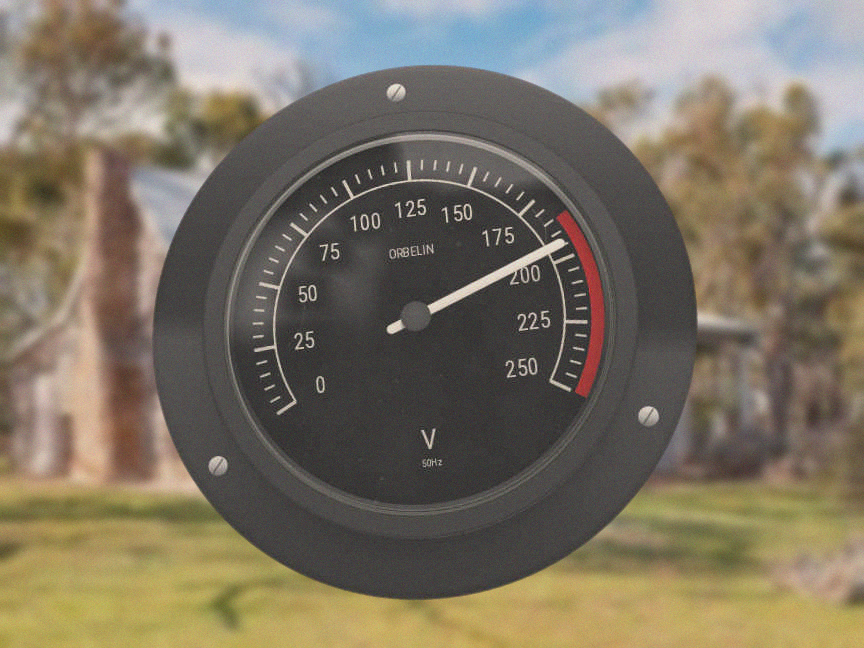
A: 195
